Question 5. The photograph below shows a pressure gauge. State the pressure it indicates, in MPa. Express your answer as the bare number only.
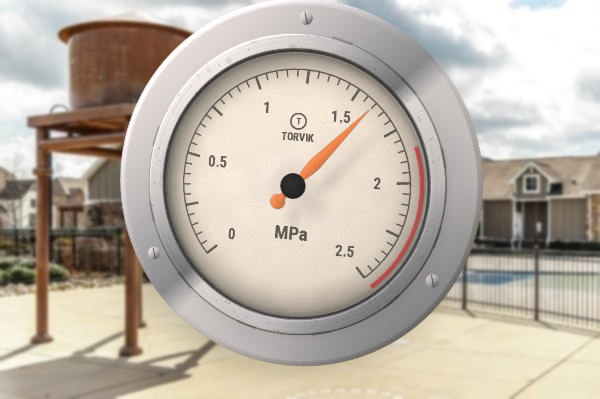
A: 1.6
